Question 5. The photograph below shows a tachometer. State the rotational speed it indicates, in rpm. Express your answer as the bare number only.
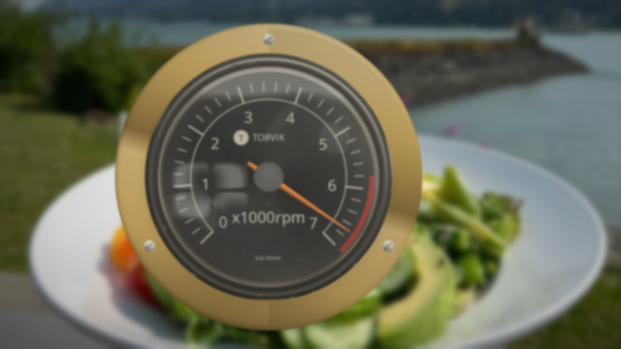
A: 6700
